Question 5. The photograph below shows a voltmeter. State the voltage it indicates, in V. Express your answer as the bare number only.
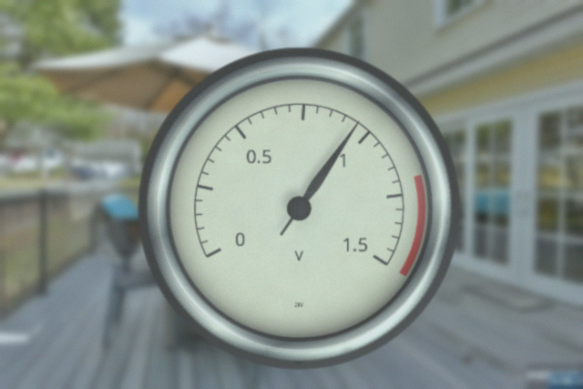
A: 0.95
